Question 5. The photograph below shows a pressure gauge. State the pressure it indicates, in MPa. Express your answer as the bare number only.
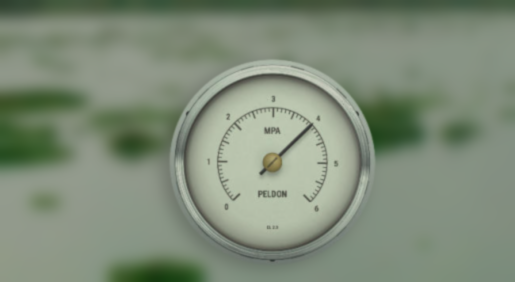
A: 4
